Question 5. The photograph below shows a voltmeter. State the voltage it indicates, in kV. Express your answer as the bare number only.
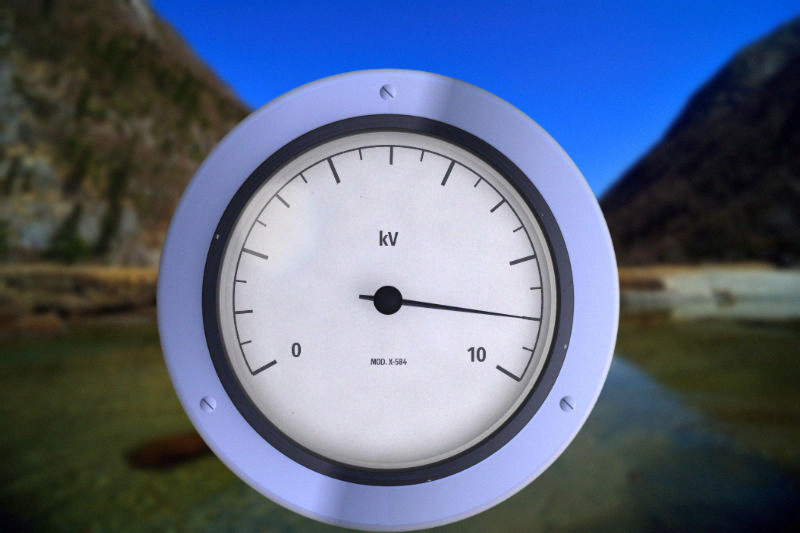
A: 9
